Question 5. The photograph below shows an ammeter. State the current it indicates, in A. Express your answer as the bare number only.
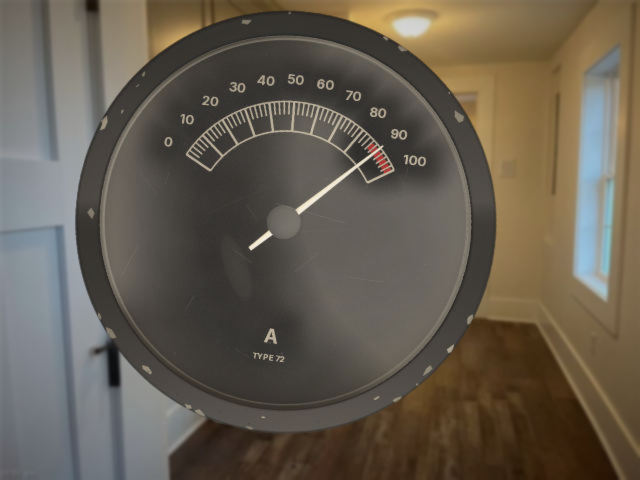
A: 90
